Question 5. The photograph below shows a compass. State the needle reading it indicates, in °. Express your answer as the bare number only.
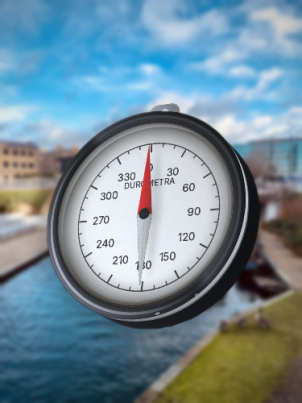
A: 0
